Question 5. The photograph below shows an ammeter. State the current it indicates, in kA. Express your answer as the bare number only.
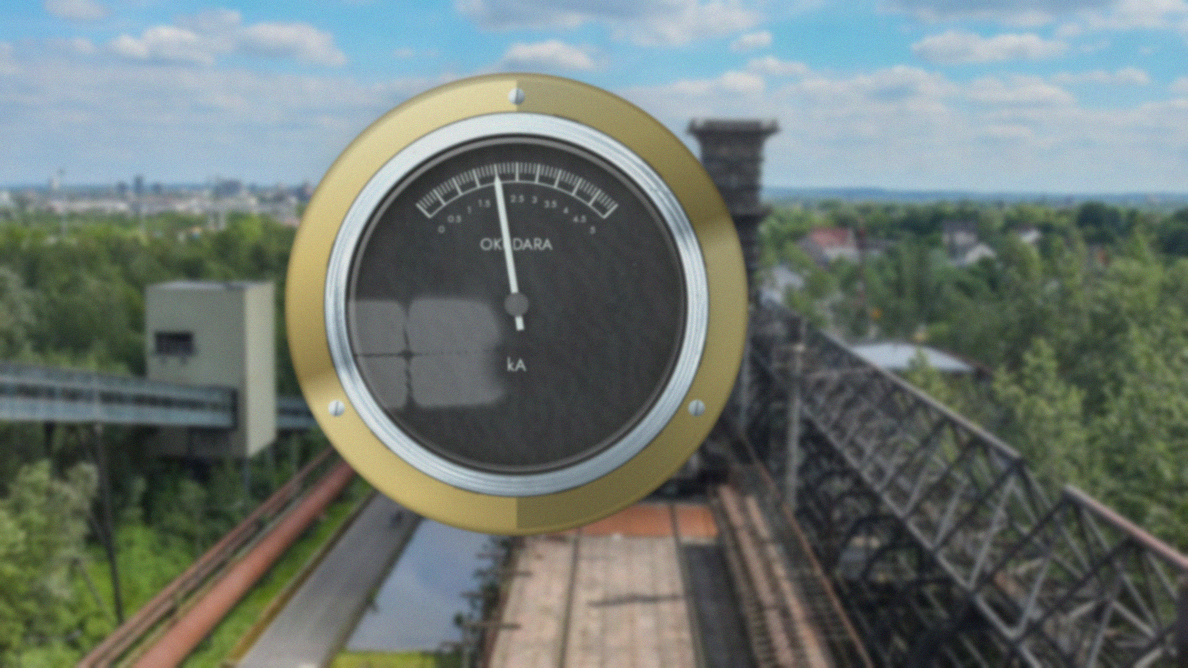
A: 2
